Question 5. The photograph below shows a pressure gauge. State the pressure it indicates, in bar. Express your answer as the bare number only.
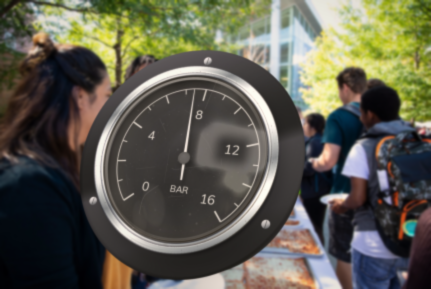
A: 7.5
